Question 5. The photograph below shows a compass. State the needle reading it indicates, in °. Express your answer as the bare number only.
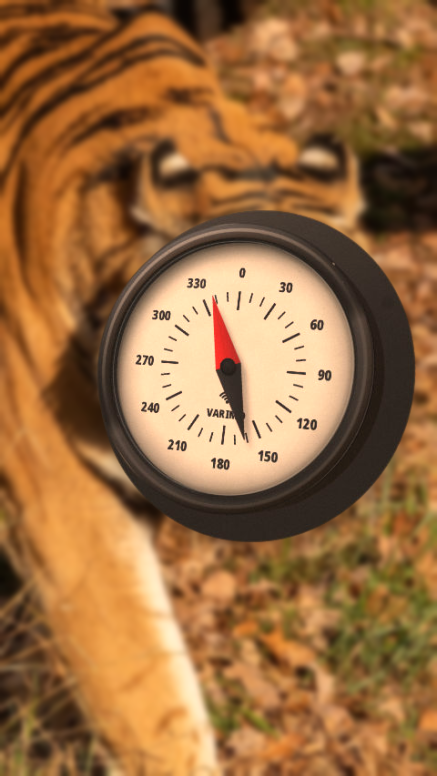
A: 340
